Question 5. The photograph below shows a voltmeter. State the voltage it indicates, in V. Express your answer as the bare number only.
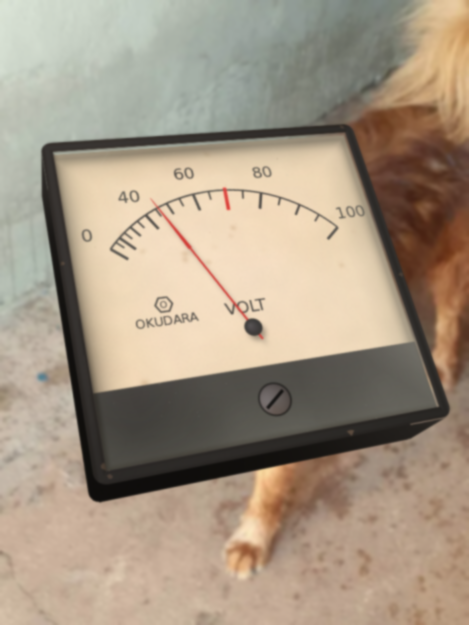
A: 45
